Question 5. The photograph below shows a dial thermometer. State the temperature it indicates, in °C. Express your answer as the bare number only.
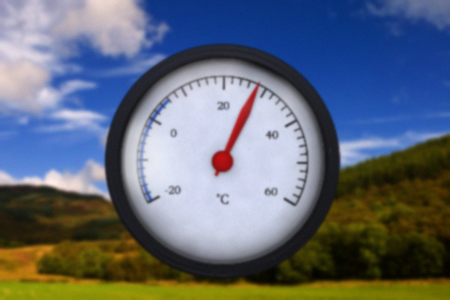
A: 28
